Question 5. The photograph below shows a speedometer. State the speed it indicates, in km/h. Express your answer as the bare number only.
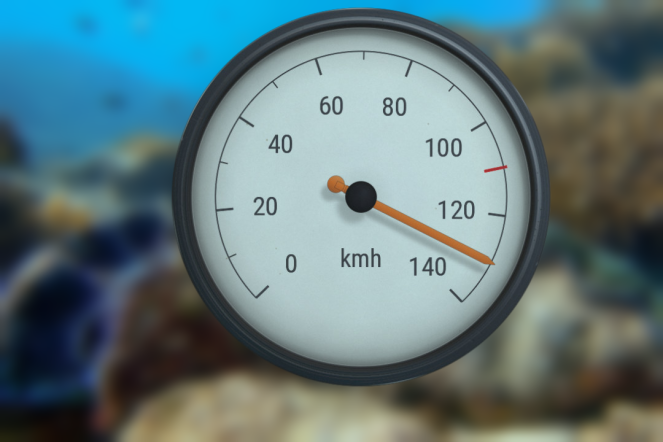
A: 130
